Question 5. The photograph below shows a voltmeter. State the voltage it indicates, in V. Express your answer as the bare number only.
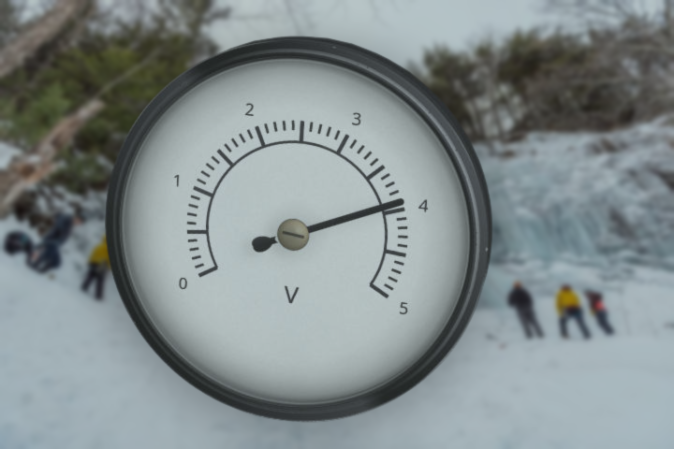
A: 3.9
